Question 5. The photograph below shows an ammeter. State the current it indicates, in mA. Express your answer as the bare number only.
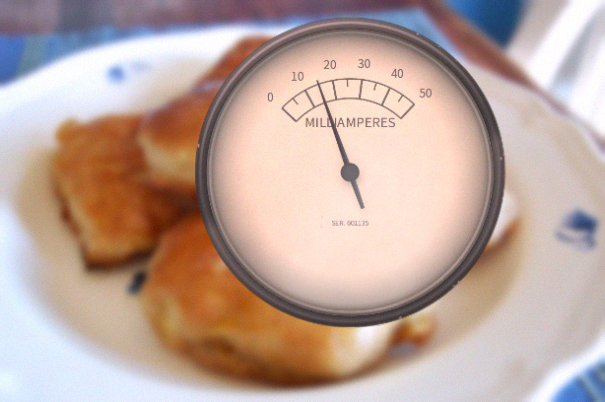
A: 15
